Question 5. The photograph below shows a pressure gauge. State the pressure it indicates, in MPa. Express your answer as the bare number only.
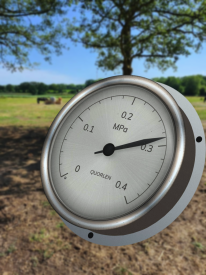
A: 0.29
